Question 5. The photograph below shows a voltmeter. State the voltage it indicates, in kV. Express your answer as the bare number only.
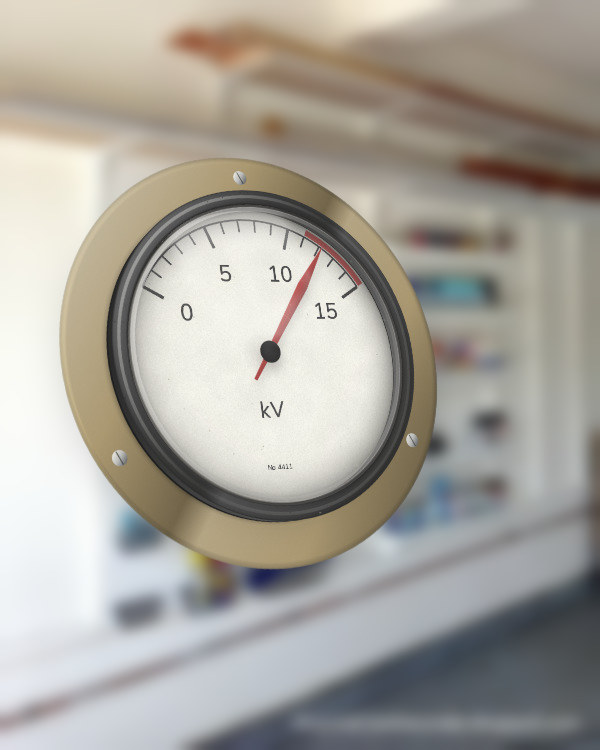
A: 12
